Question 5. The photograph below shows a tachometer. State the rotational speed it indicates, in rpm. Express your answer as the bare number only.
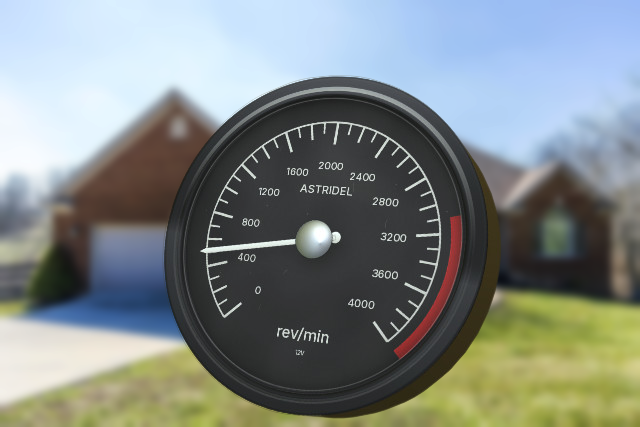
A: 500
